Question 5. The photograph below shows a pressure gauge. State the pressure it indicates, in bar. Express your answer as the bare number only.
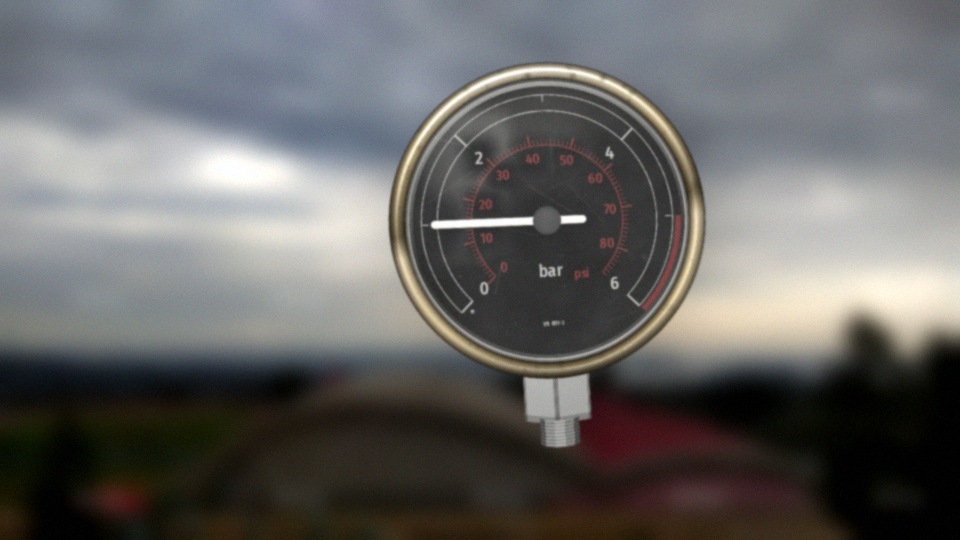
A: 1
